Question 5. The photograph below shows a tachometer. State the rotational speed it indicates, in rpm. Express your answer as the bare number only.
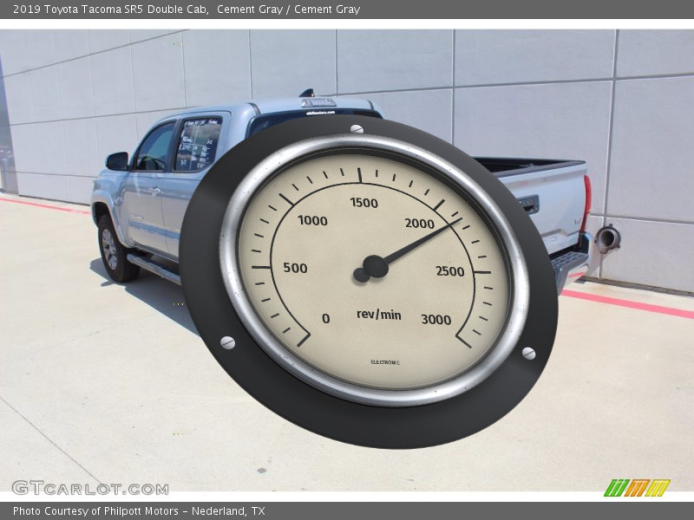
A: 2150
